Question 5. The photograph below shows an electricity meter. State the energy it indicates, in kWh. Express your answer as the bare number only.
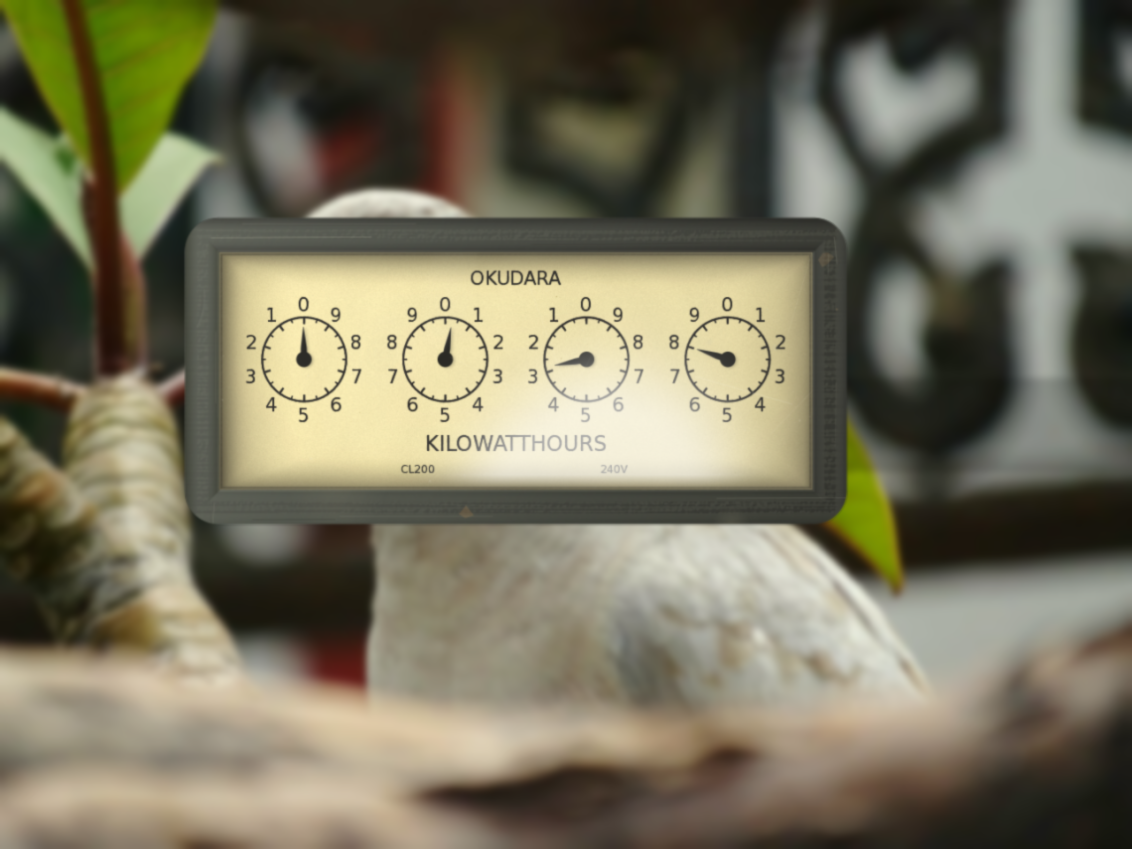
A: 28
